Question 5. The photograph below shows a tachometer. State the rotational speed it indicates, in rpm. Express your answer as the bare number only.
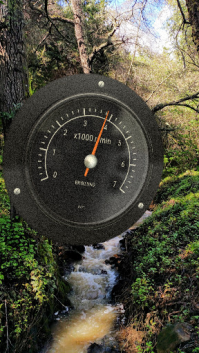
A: 3800
